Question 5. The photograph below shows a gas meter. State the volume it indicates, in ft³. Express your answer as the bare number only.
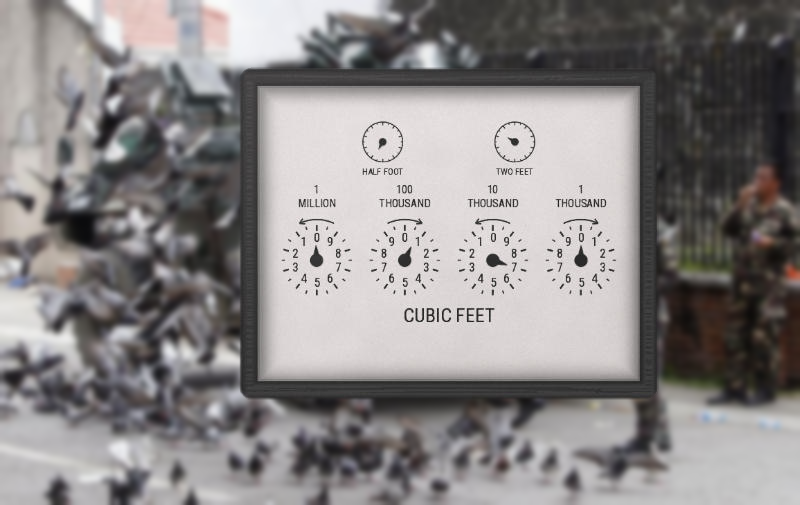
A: 7000
